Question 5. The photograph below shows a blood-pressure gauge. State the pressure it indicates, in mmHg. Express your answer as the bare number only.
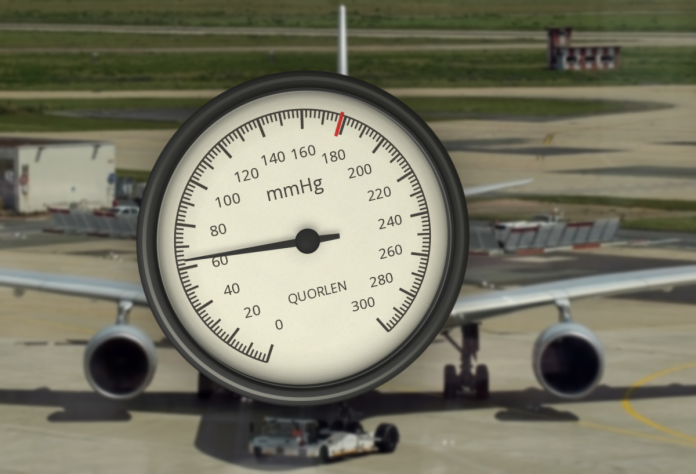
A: 64
